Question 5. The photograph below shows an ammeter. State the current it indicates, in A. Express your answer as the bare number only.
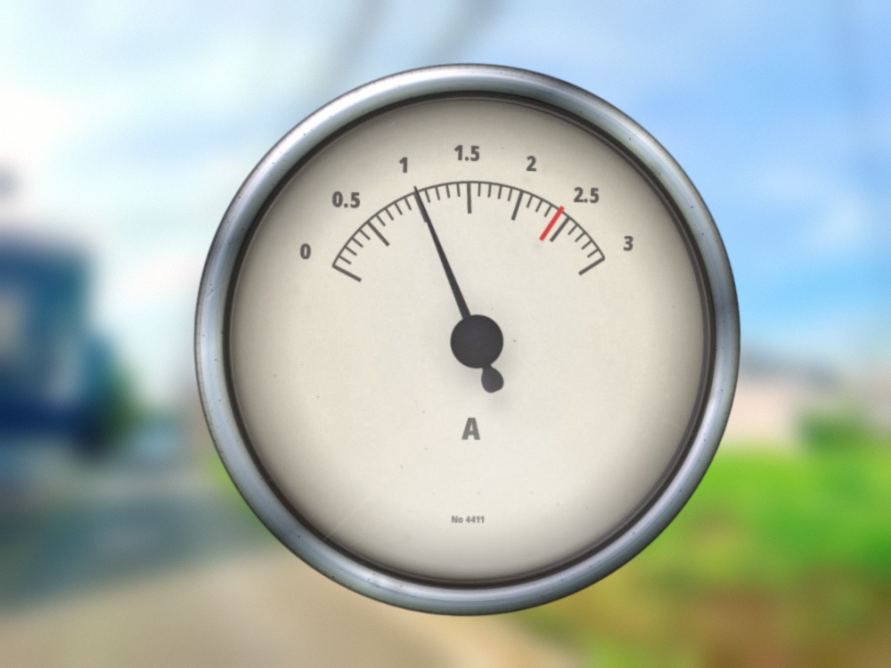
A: 1
